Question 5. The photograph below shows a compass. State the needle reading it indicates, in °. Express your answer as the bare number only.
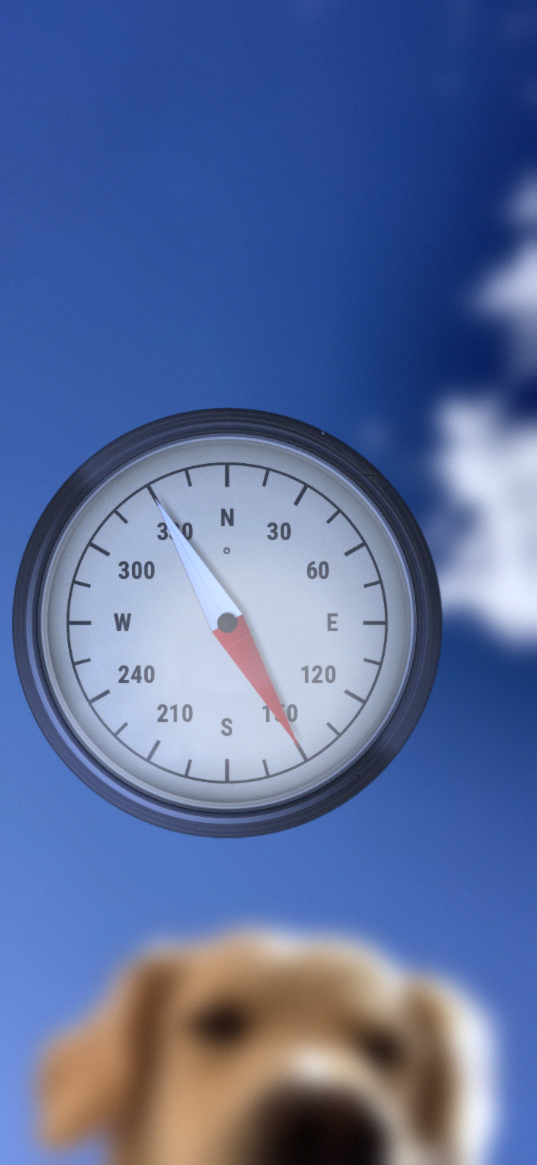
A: 150
